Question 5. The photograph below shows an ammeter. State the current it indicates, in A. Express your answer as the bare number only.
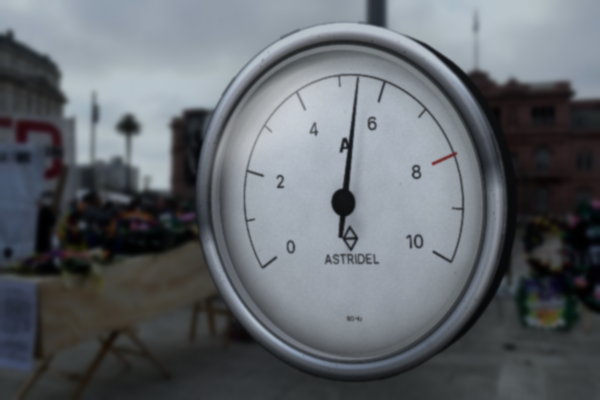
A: 5.5
